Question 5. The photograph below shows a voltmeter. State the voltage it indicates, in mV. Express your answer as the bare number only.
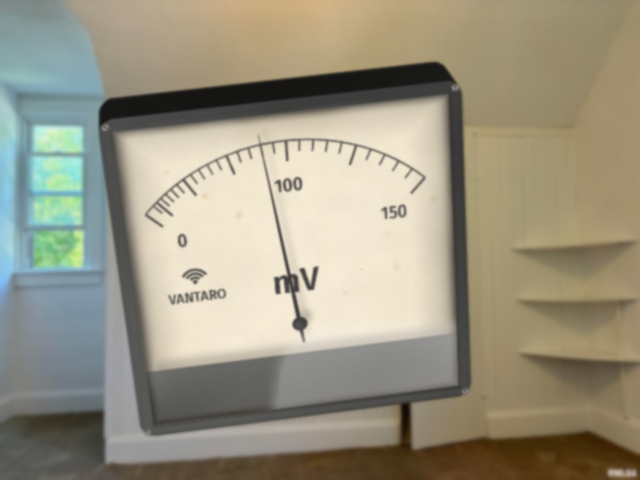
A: 90
